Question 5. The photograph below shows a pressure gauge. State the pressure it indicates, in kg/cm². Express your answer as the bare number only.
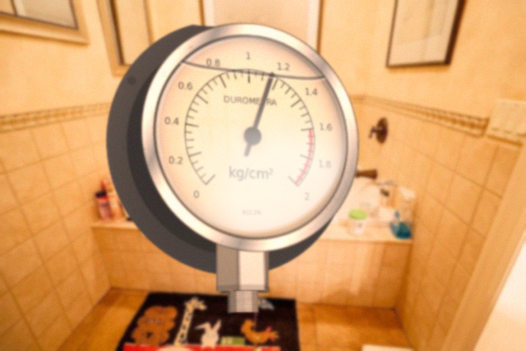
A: 1.15
